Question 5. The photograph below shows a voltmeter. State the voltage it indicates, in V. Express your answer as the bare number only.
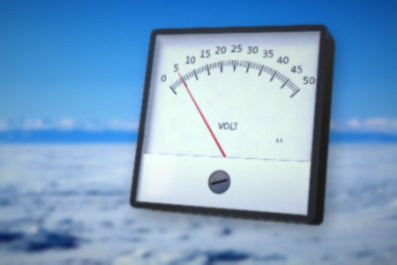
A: 5
